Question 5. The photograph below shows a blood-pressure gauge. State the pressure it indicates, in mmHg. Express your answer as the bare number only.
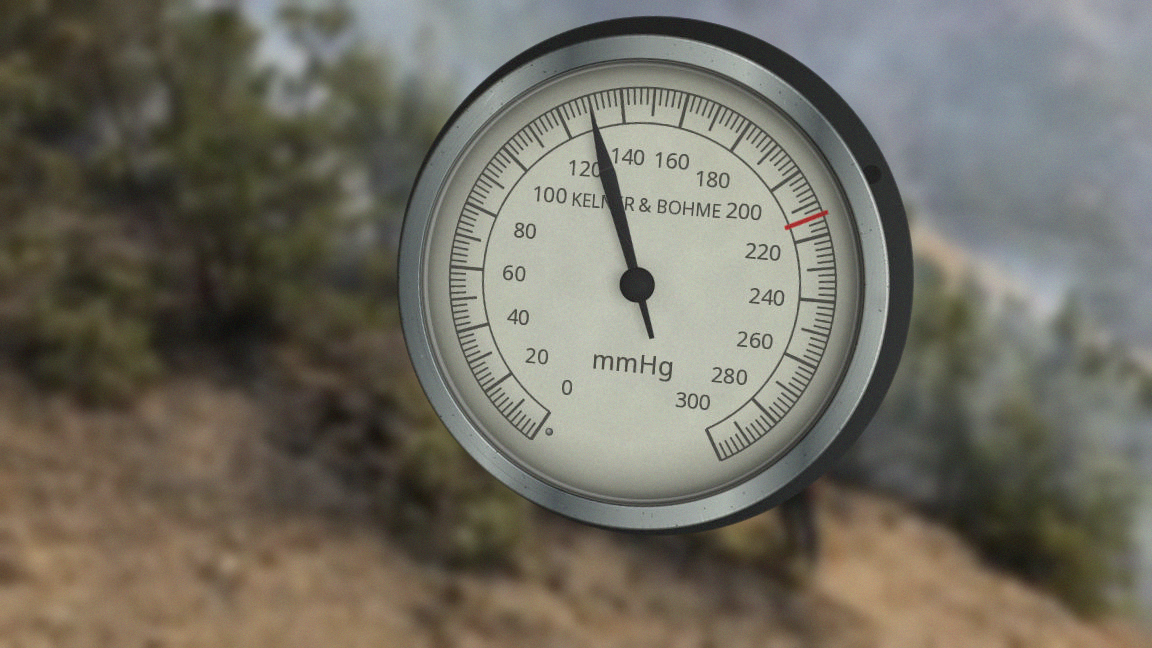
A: 130
